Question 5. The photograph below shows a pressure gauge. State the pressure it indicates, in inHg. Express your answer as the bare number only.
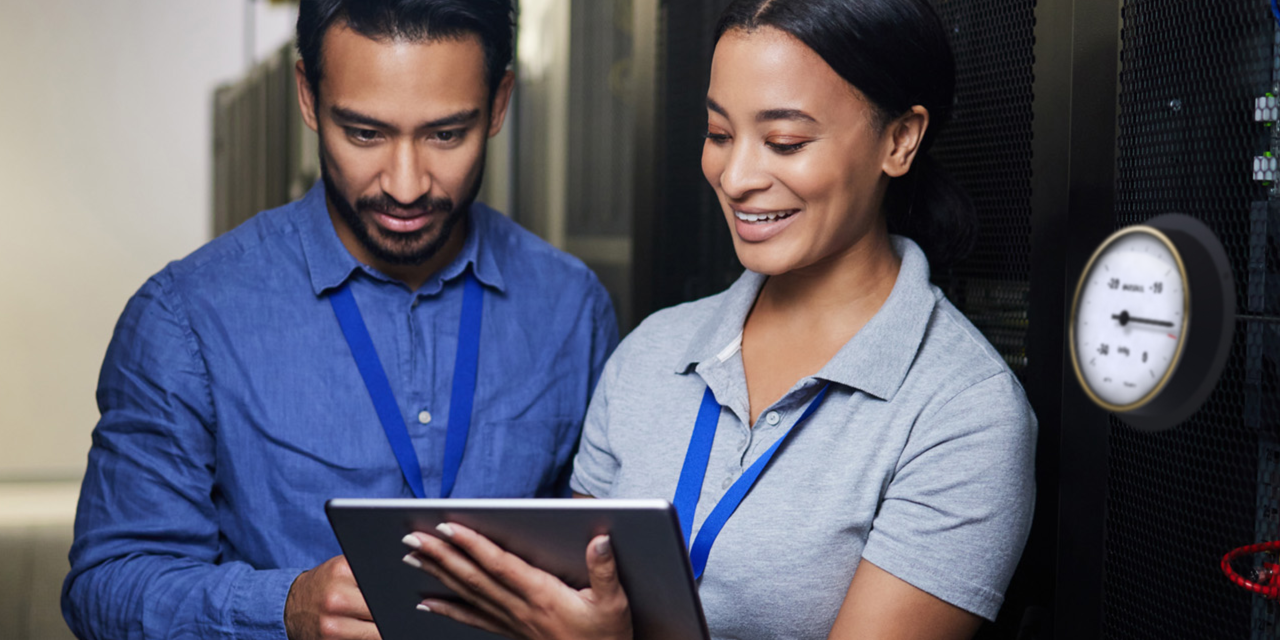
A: -5
